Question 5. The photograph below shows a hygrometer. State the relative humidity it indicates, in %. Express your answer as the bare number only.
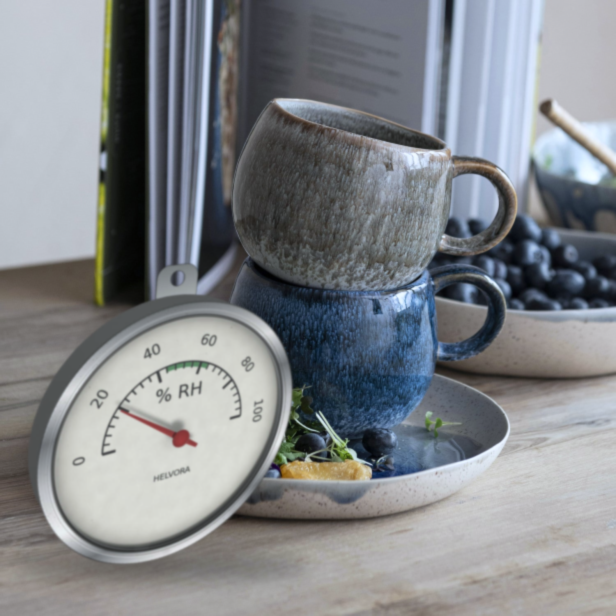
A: 20
